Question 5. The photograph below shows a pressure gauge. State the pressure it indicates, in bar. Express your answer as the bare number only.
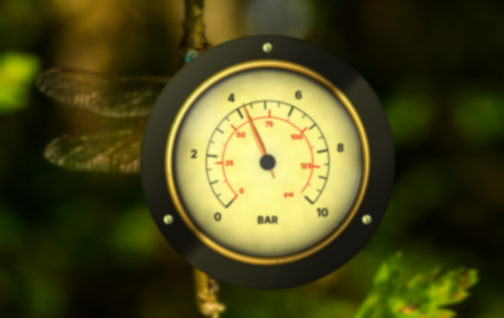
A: 4.25
